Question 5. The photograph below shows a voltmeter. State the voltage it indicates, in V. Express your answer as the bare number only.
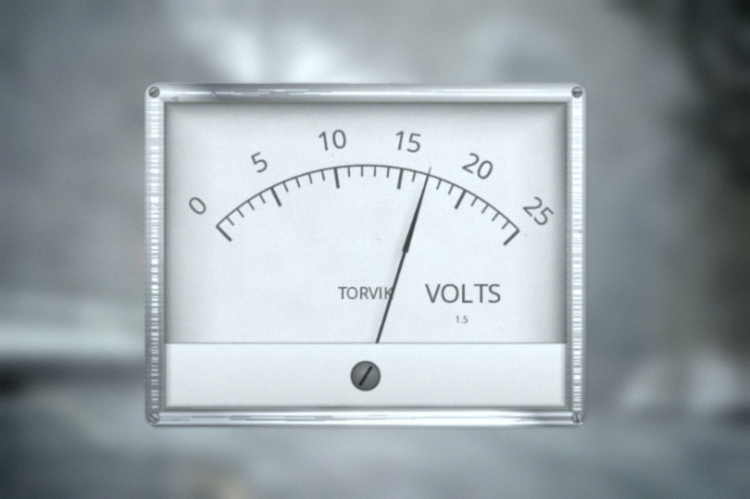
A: 17
